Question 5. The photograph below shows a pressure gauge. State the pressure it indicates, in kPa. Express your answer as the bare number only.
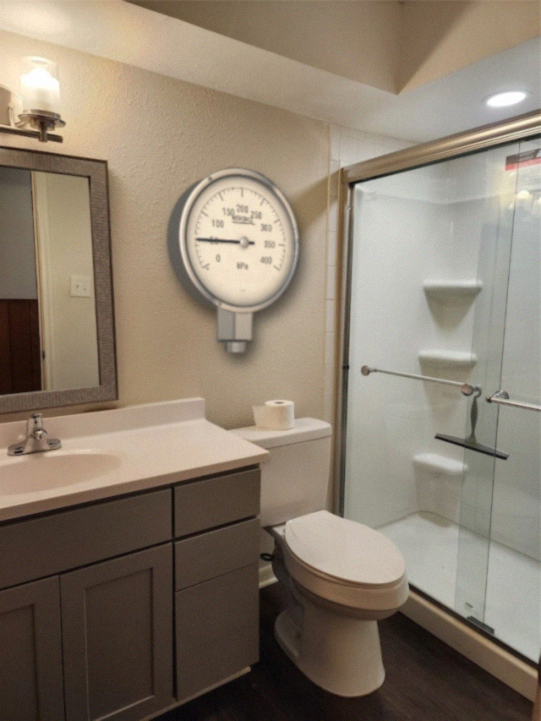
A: 50
